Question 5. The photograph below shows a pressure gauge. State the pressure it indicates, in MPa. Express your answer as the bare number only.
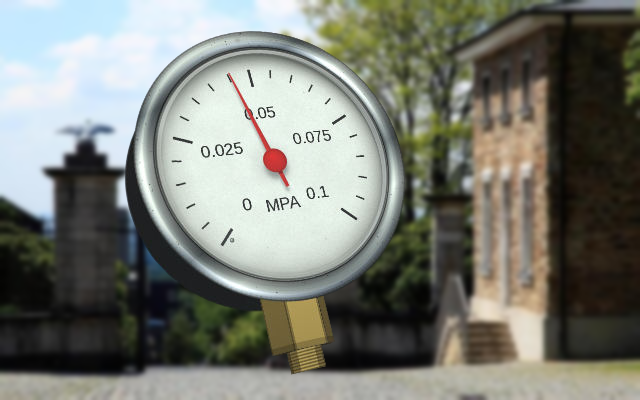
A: 0.045
